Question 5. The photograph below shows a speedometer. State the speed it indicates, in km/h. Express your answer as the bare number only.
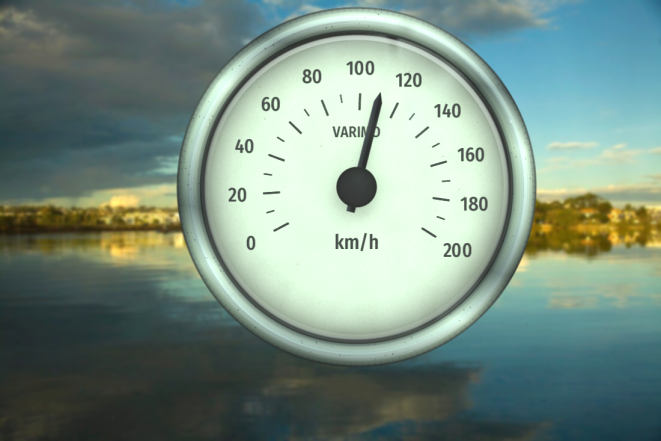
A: 110
